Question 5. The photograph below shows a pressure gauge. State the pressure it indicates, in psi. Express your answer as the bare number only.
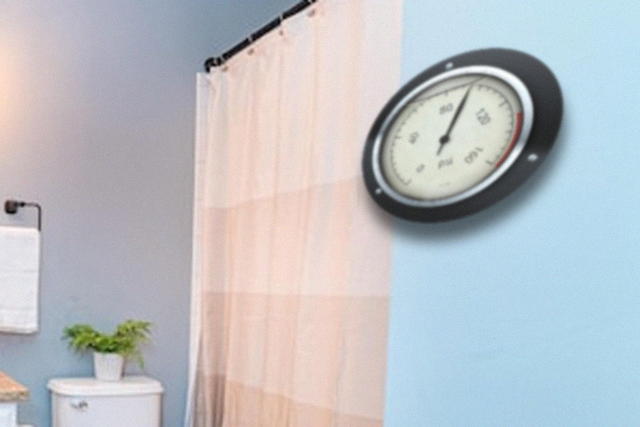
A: 95
